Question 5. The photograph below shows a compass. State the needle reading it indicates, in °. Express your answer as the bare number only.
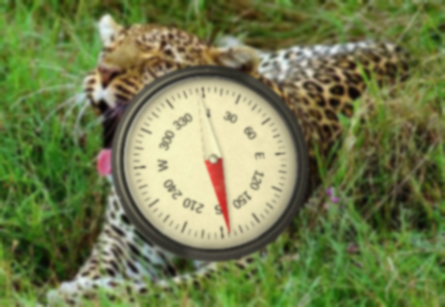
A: 175
